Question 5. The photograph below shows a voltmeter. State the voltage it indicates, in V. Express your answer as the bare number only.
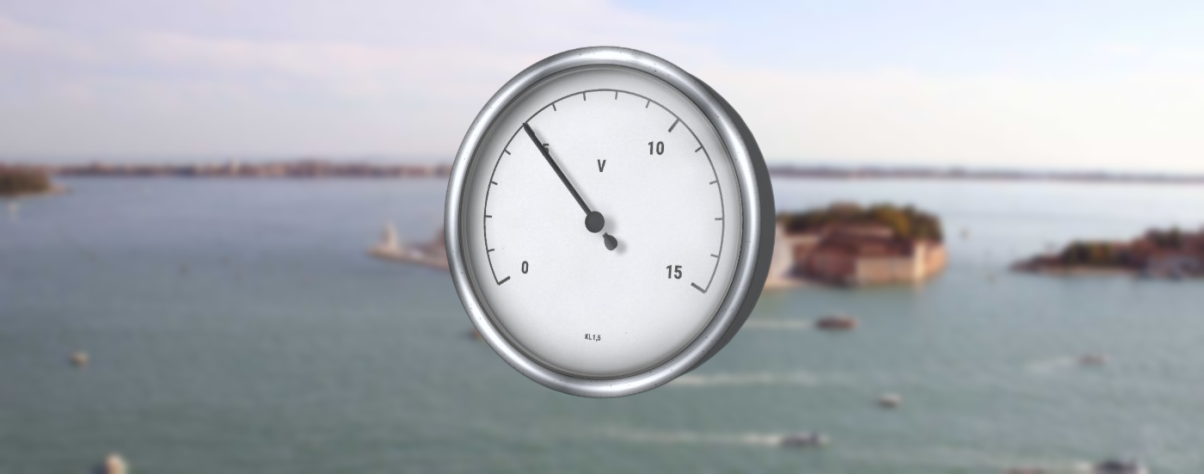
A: 5
